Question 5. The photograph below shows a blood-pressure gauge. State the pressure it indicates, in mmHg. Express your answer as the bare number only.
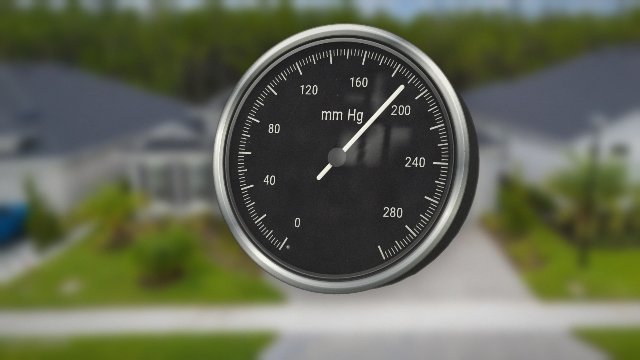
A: 190
